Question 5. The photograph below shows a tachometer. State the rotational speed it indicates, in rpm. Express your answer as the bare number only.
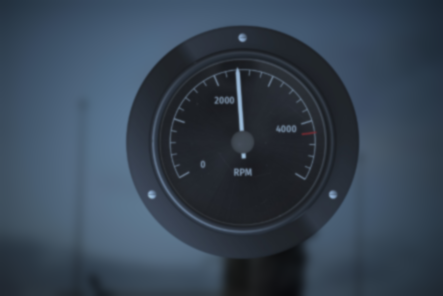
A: 2400
